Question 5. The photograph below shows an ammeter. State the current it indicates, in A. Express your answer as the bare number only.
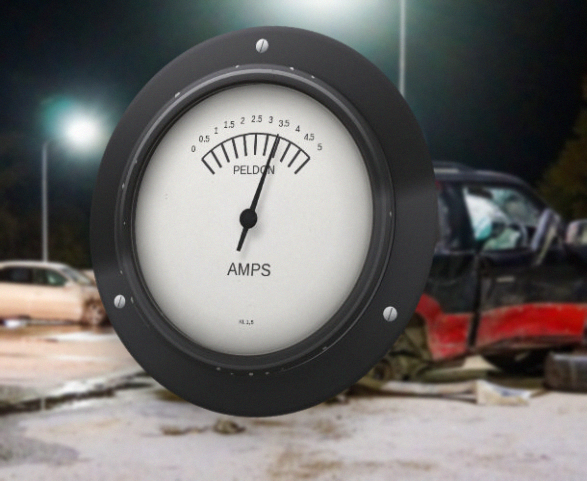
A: 3.5
